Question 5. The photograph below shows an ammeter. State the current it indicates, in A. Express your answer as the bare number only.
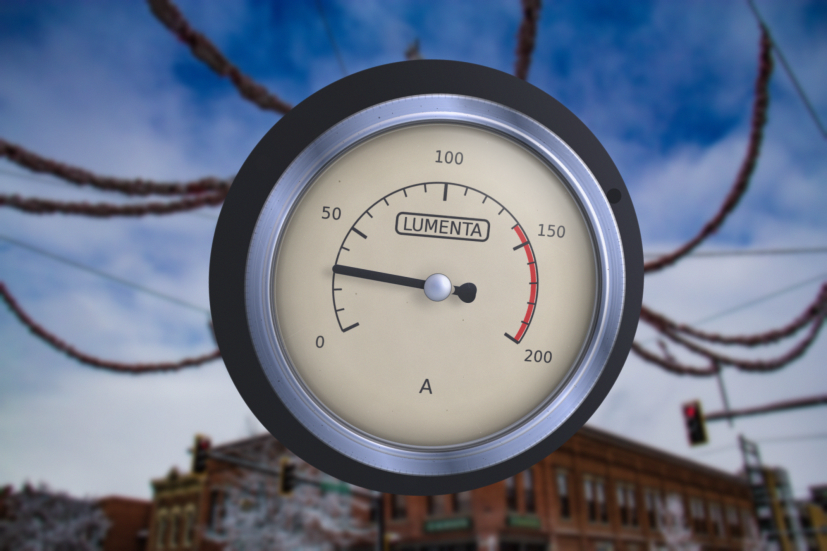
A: 30
